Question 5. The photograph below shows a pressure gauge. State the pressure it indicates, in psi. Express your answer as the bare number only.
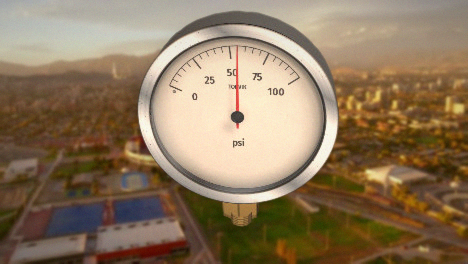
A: 55
